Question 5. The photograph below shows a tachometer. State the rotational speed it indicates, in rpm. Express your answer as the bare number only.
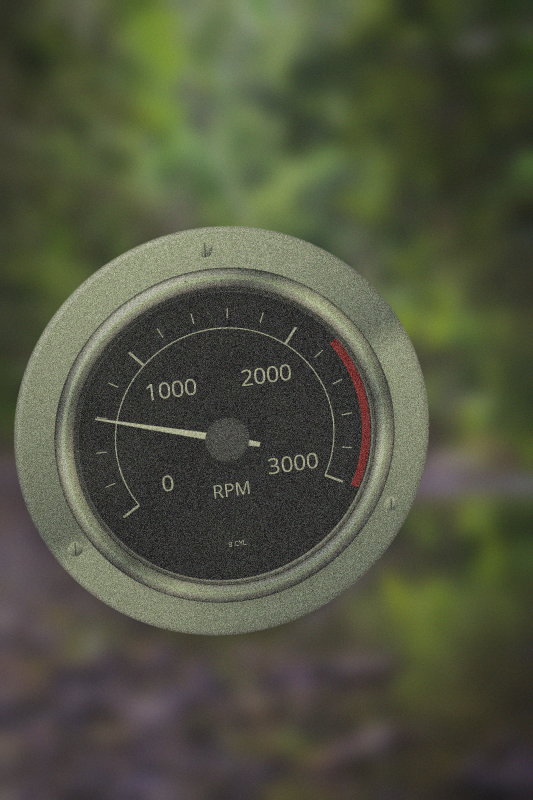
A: 600
